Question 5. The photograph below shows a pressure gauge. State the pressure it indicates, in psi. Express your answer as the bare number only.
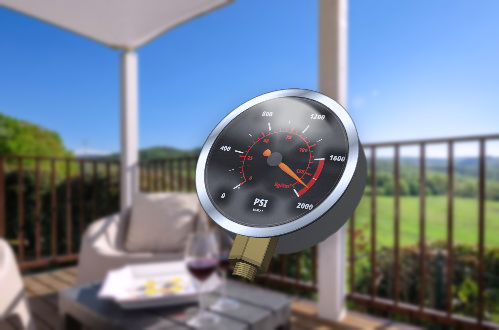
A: 1900
